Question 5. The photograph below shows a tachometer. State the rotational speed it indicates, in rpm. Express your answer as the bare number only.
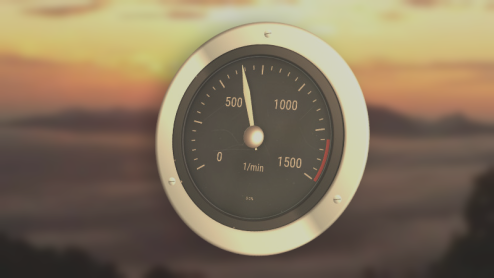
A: 650
